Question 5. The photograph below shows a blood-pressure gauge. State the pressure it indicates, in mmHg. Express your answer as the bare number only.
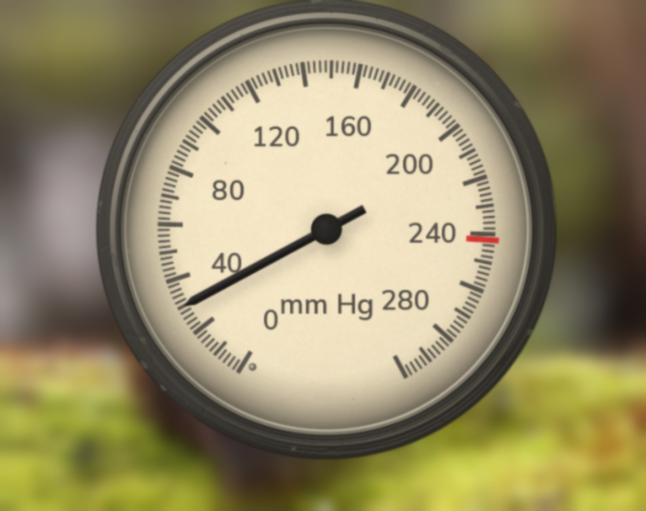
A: 30
